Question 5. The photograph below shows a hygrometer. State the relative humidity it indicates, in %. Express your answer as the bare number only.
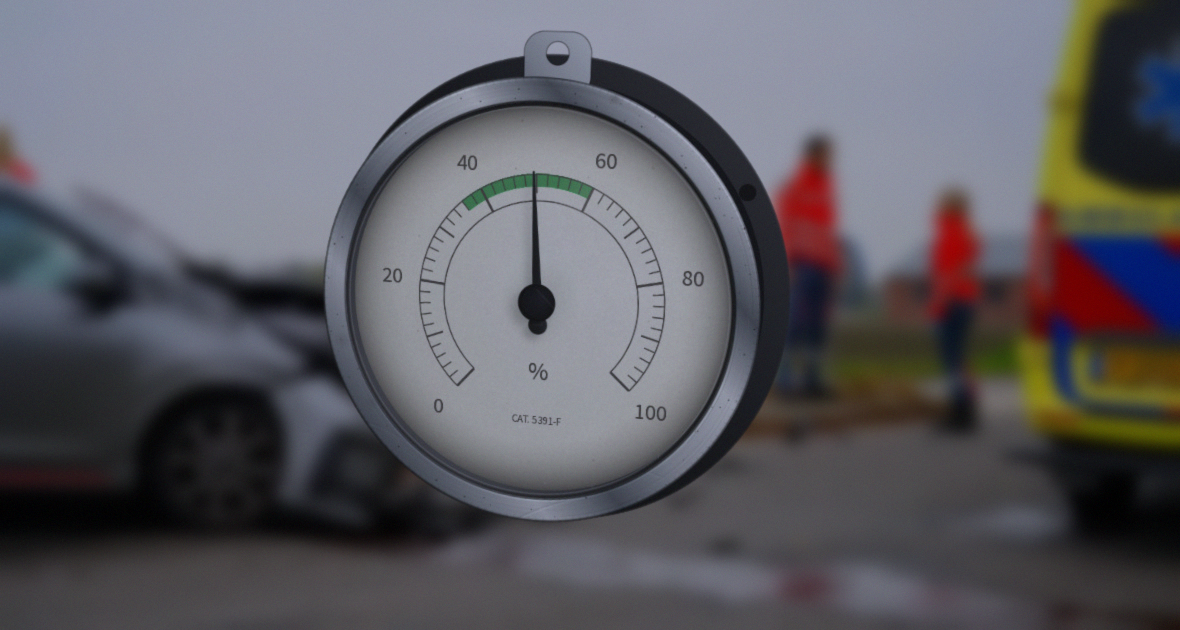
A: 50
